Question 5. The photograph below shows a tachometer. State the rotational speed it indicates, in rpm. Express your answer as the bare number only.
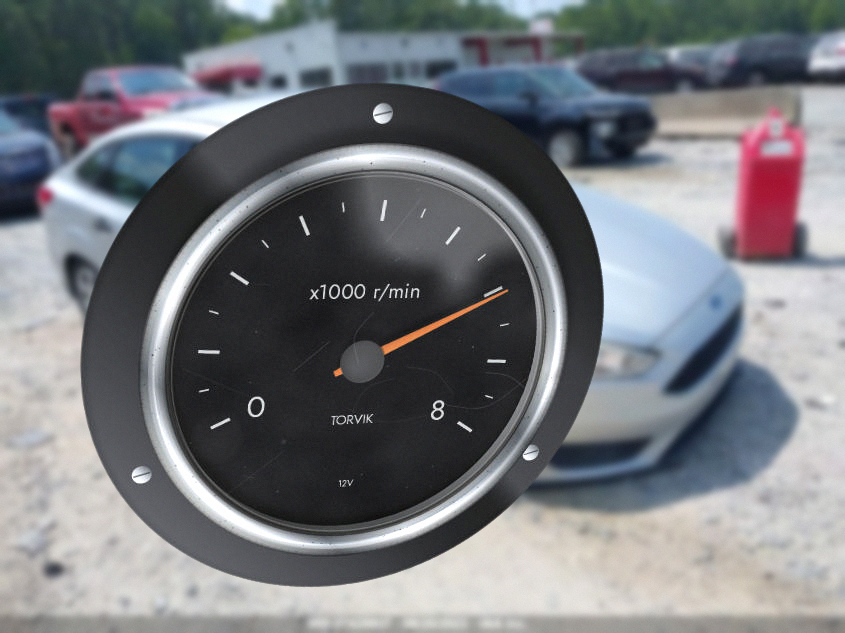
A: 6000
